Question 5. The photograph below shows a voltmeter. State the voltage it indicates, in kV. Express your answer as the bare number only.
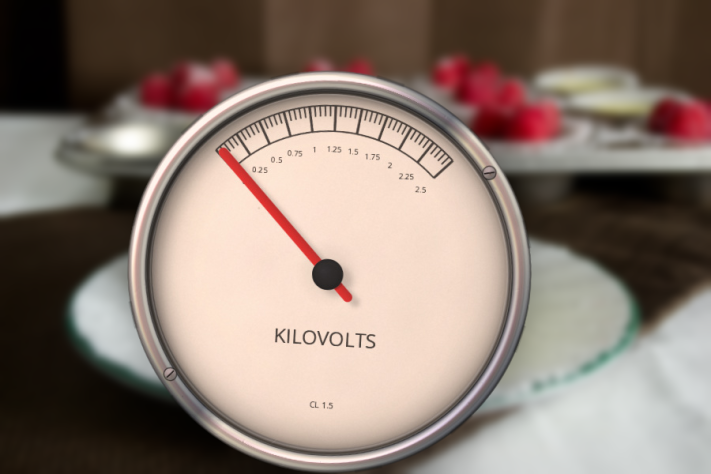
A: 0.05
